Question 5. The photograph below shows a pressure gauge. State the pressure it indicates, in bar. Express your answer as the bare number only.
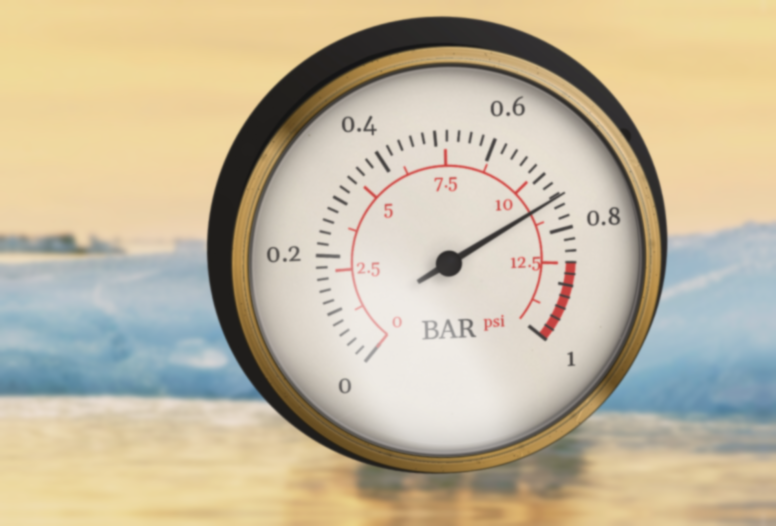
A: 0.74
